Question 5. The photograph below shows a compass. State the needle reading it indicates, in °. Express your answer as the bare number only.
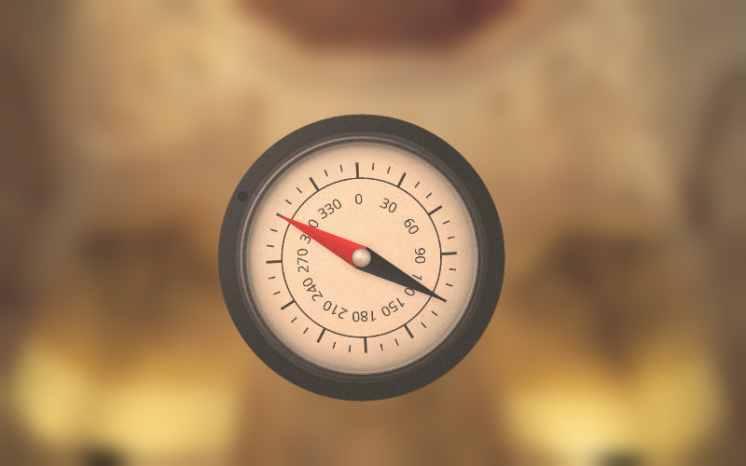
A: 300
